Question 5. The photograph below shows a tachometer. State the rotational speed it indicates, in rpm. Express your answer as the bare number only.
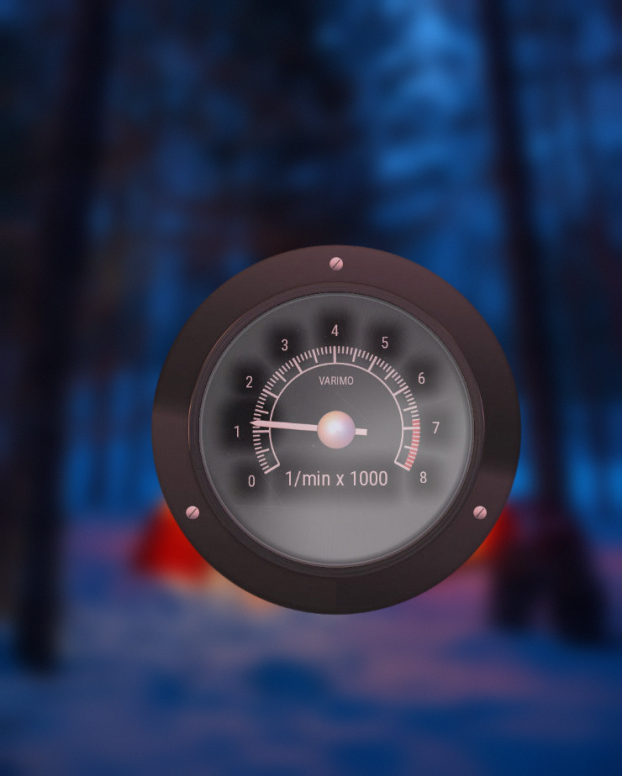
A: 1200
